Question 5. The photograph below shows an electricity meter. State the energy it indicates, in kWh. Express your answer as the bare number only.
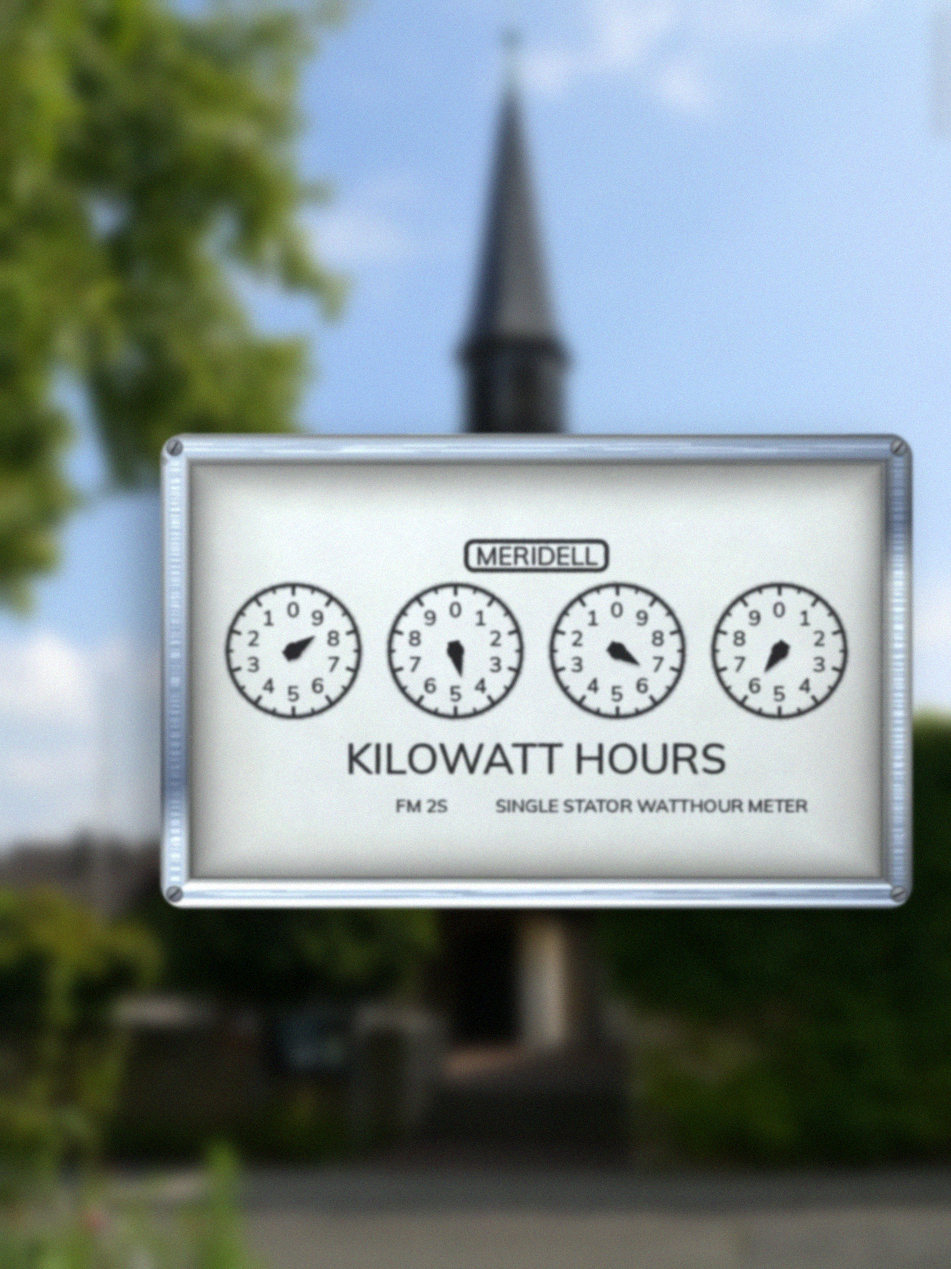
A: 8466
